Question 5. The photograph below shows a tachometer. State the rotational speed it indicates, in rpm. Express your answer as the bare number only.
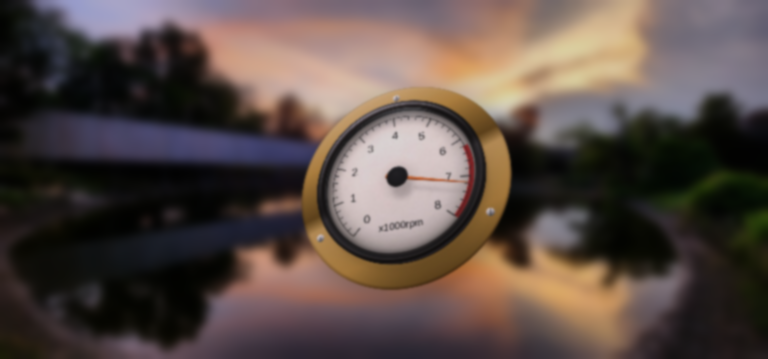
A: 7200
